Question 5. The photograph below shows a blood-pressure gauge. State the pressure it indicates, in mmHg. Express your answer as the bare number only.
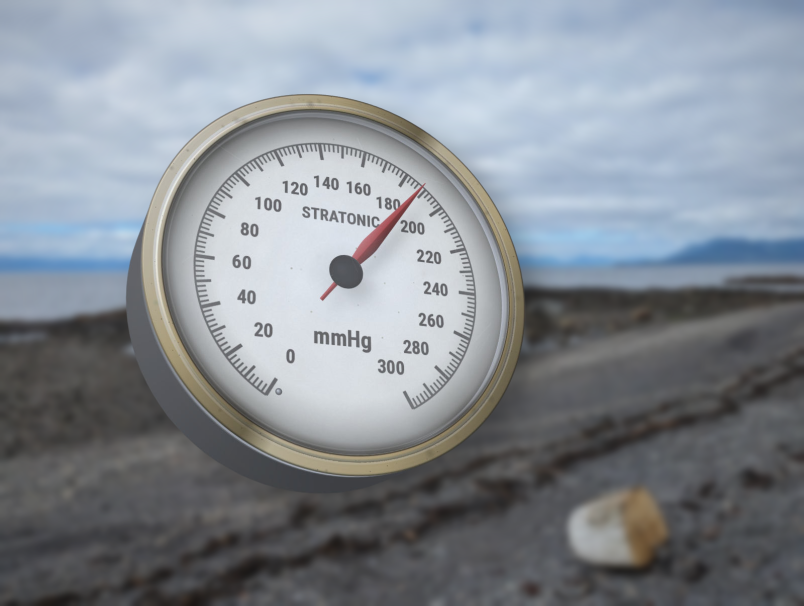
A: 188
